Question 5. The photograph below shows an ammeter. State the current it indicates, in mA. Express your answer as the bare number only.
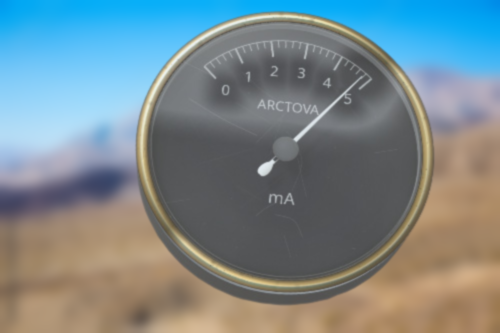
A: 4.8
